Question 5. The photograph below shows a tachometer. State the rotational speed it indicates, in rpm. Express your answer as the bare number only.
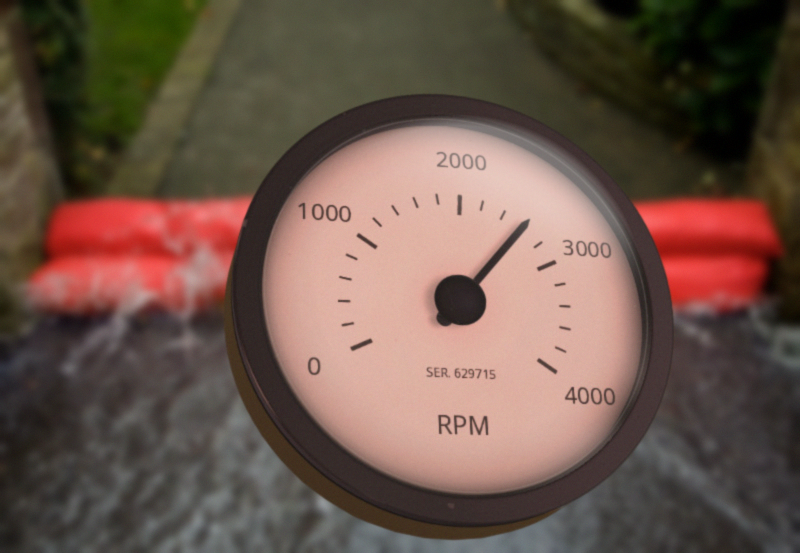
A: 2600
